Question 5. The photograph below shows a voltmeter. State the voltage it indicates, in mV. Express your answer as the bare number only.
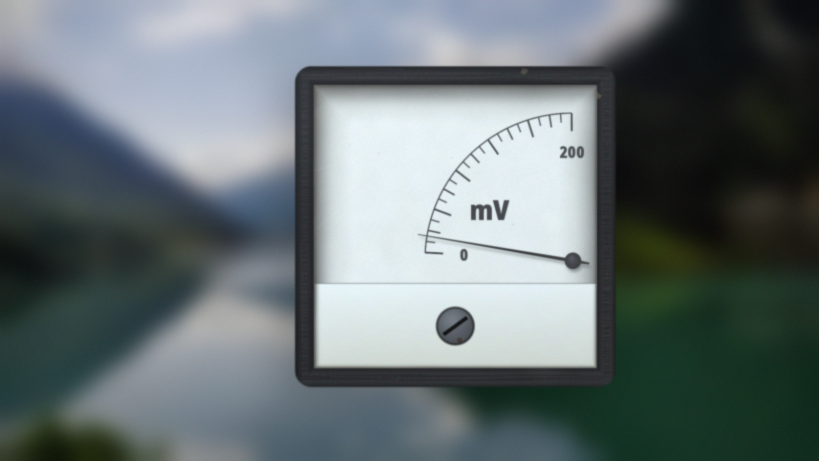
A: 15
